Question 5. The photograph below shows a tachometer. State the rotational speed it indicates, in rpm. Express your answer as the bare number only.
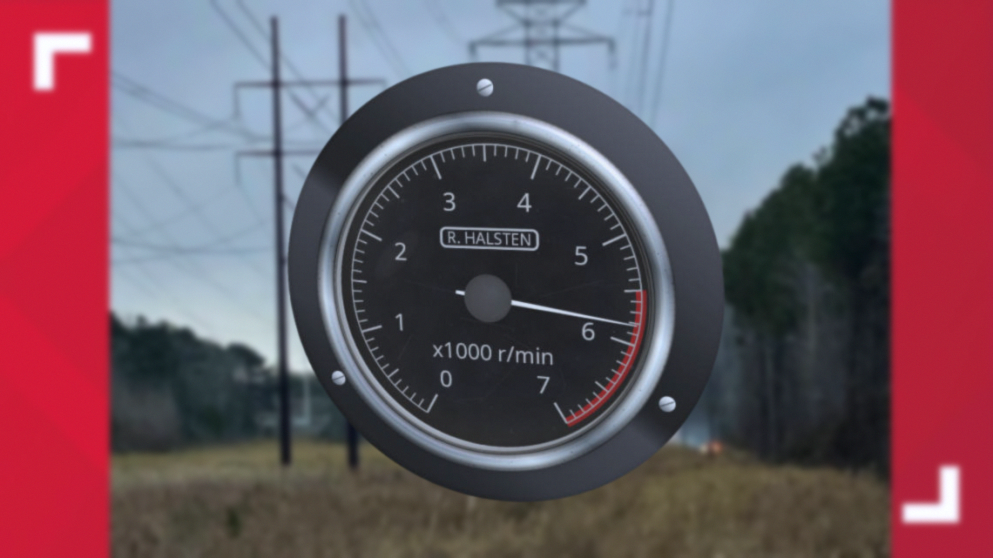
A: 5800
